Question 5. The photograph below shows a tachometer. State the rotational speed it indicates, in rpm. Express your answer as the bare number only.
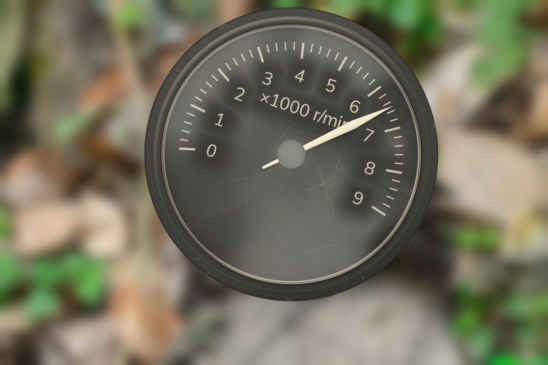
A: 6500
